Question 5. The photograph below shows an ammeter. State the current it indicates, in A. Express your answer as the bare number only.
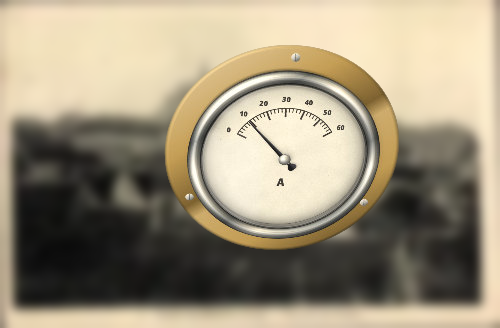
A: 10
